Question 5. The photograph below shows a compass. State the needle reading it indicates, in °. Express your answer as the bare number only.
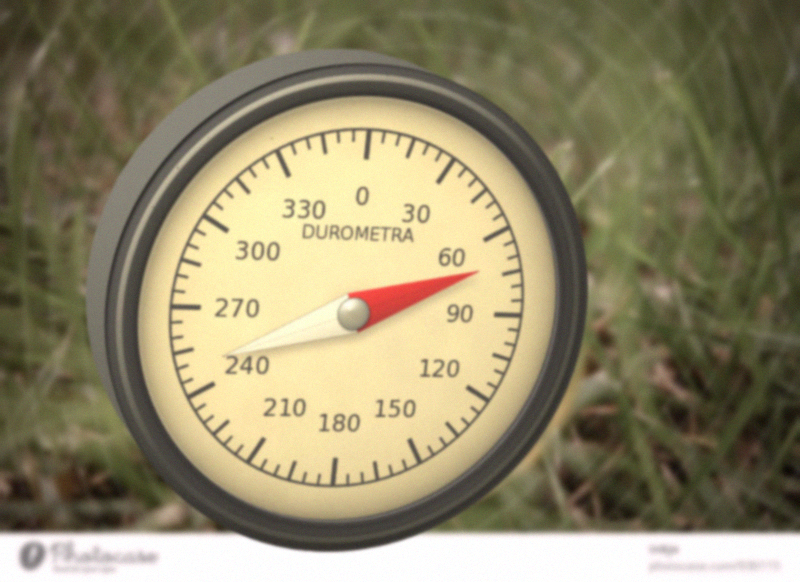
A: 70
